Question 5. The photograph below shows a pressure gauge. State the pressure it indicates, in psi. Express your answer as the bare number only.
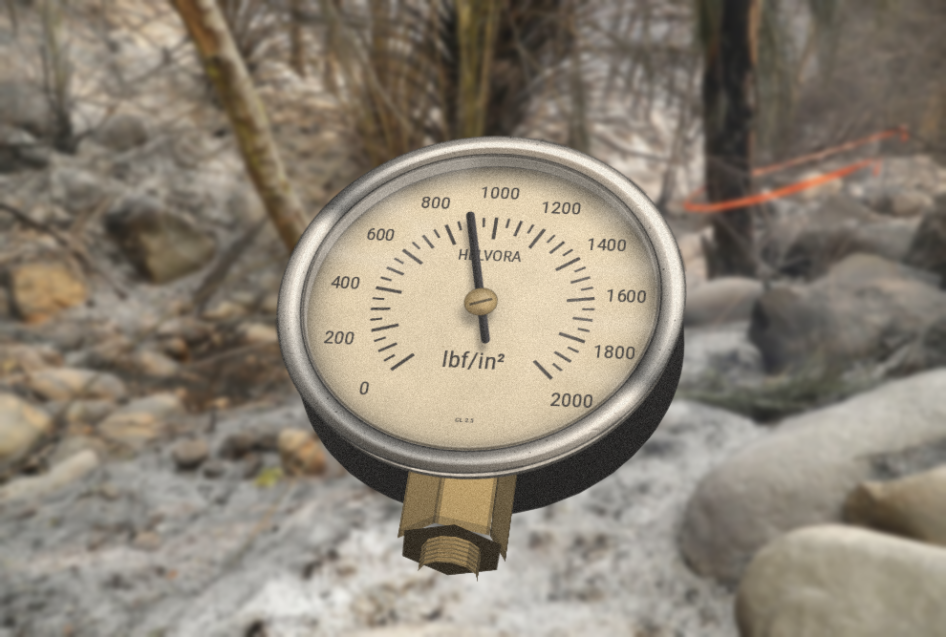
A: 900
